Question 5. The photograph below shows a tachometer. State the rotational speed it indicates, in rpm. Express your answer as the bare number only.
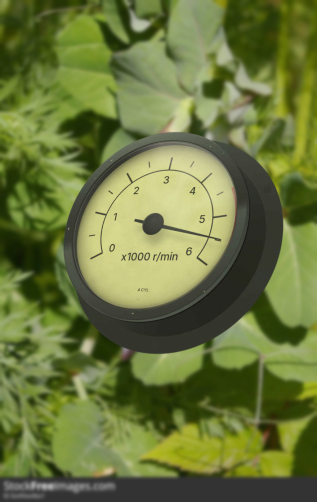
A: 5500
